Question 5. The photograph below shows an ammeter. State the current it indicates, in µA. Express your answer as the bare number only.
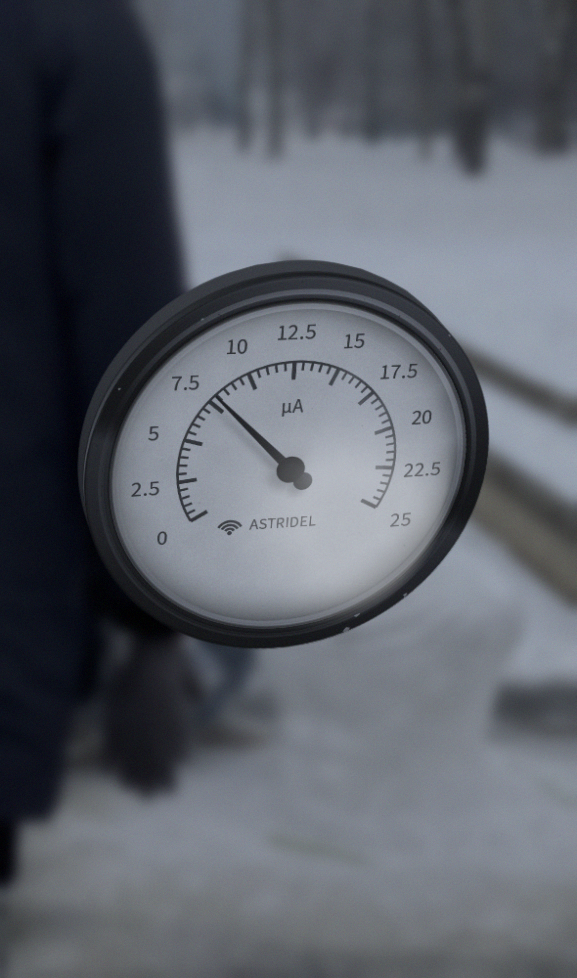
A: 8
